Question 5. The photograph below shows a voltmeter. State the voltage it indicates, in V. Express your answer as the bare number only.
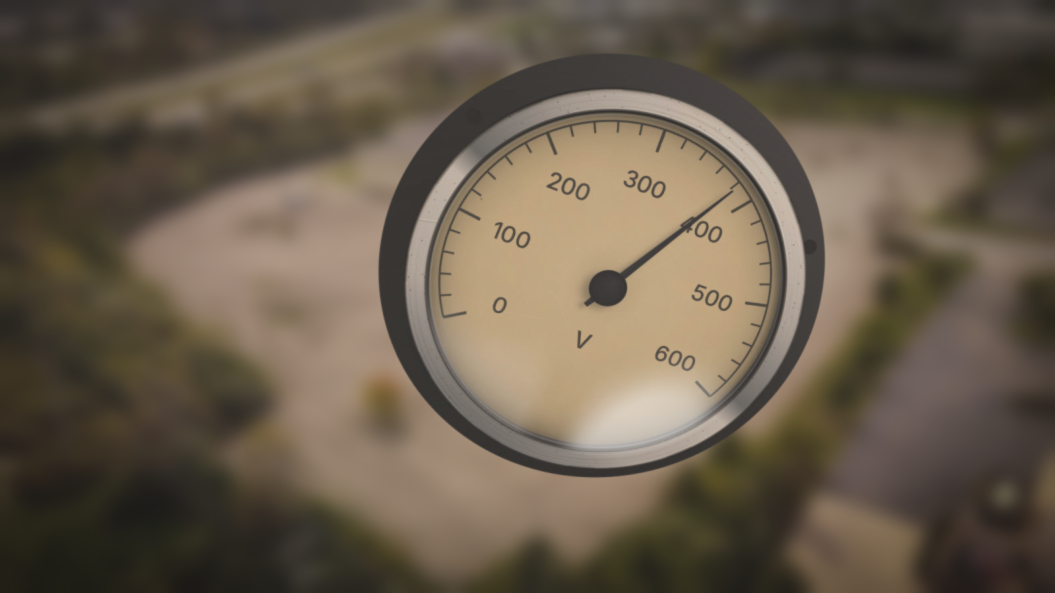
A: 380
